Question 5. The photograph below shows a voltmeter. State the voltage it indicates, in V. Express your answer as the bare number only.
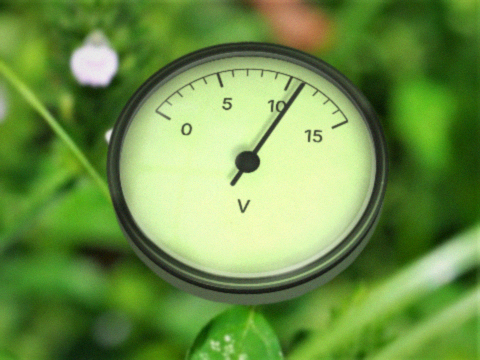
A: 11
